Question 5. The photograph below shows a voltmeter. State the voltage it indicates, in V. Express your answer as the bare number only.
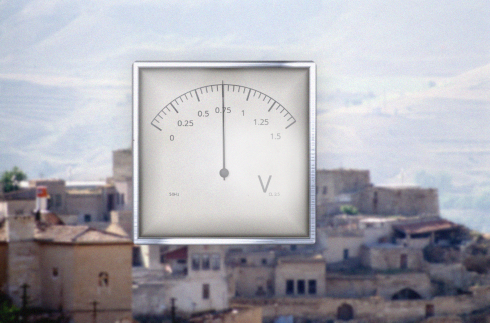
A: 0.75
